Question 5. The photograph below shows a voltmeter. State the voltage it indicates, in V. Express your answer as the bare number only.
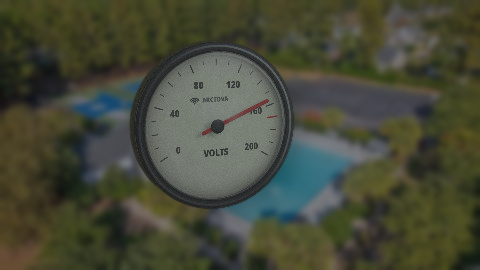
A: 155
